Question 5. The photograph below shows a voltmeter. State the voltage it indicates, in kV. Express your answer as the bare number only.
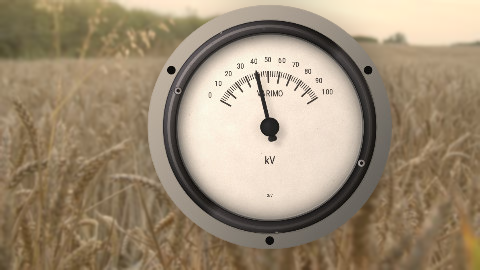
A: 40
